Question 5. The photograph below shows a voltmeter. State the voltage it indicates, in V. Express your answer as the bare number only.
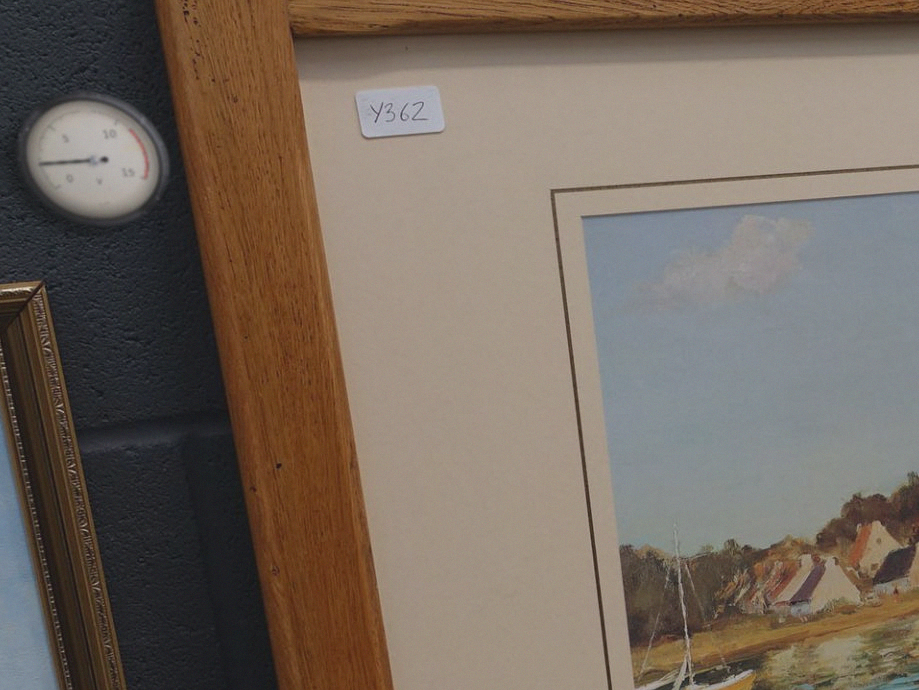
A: 2
